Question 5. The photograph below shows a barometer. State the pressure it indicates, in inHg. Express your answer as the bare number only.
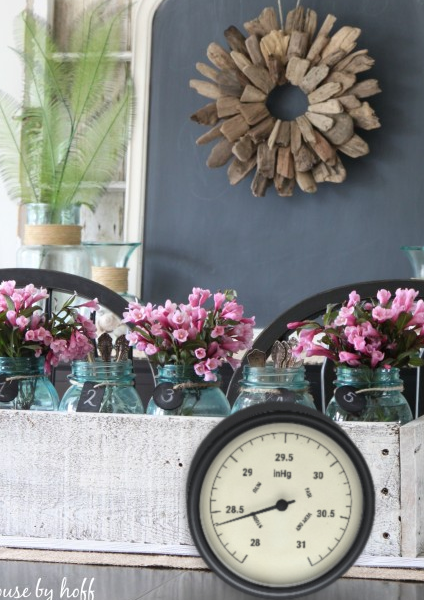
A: 28.4
